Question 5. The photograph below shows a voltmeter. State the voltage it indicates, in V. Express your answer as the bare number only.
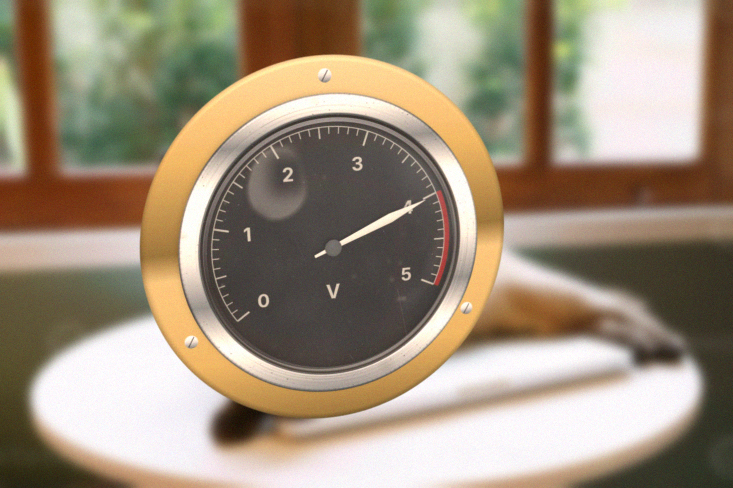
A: 4
